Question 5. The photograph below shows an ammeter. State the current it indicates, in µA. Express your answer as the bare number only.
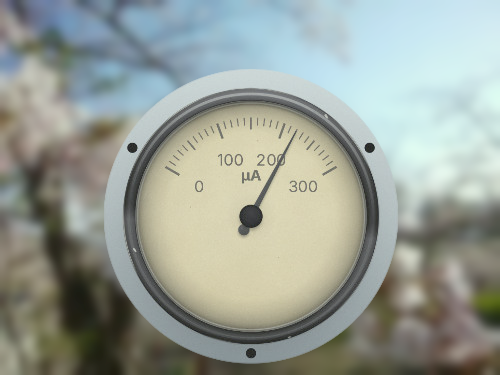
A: 220
